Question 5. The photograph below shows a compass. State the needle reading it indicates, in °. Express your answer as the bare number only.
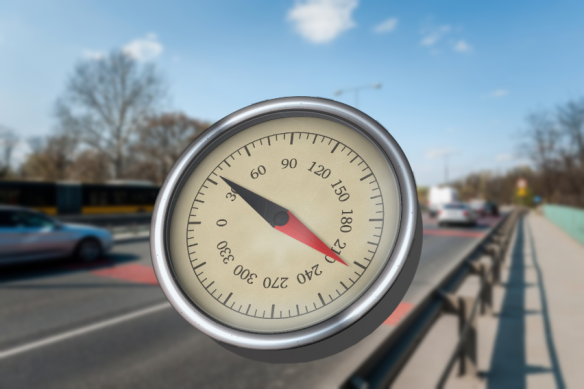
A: 215
